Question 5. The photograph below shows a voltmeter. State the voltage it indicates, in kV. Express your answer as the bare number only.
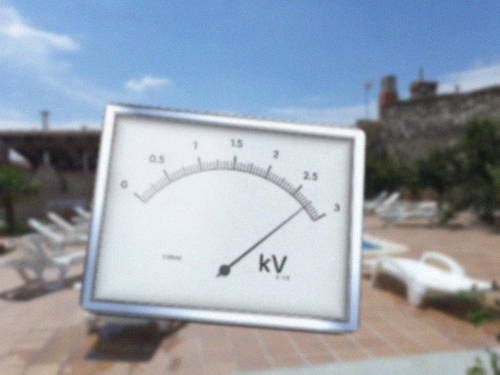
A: 2.75
